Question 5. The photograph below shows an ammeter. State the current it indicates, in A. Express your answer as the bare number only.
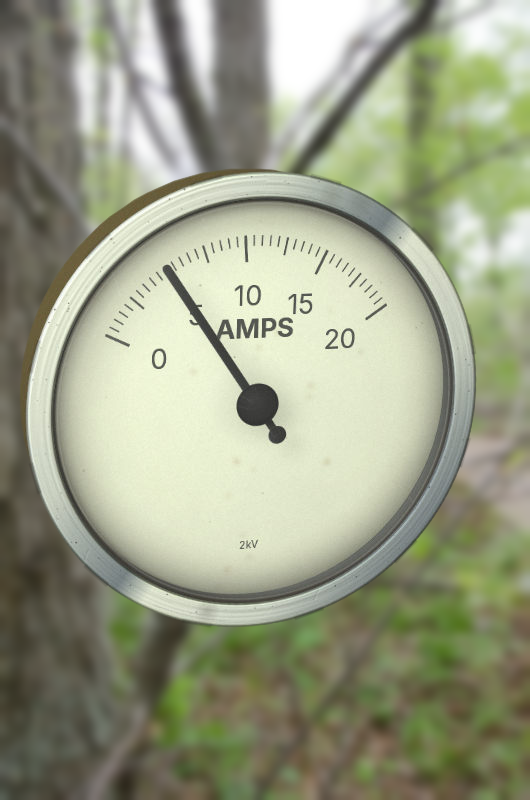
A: 5
